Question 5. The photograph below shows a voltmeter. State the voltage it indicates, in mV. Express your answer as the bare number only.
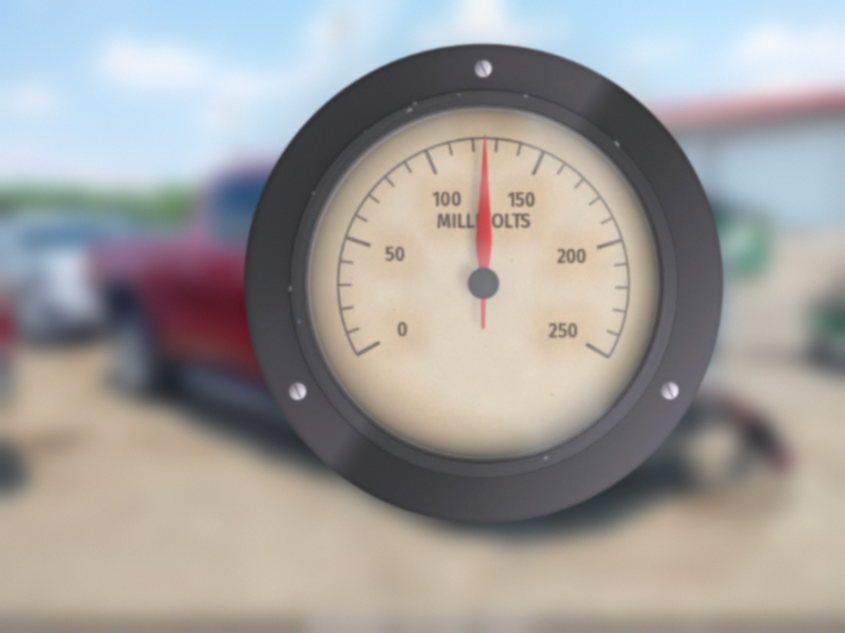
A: 125
